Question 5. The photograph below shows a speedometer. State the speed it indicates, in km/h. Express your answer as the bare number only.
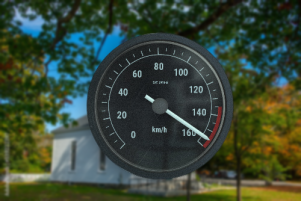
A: 155
